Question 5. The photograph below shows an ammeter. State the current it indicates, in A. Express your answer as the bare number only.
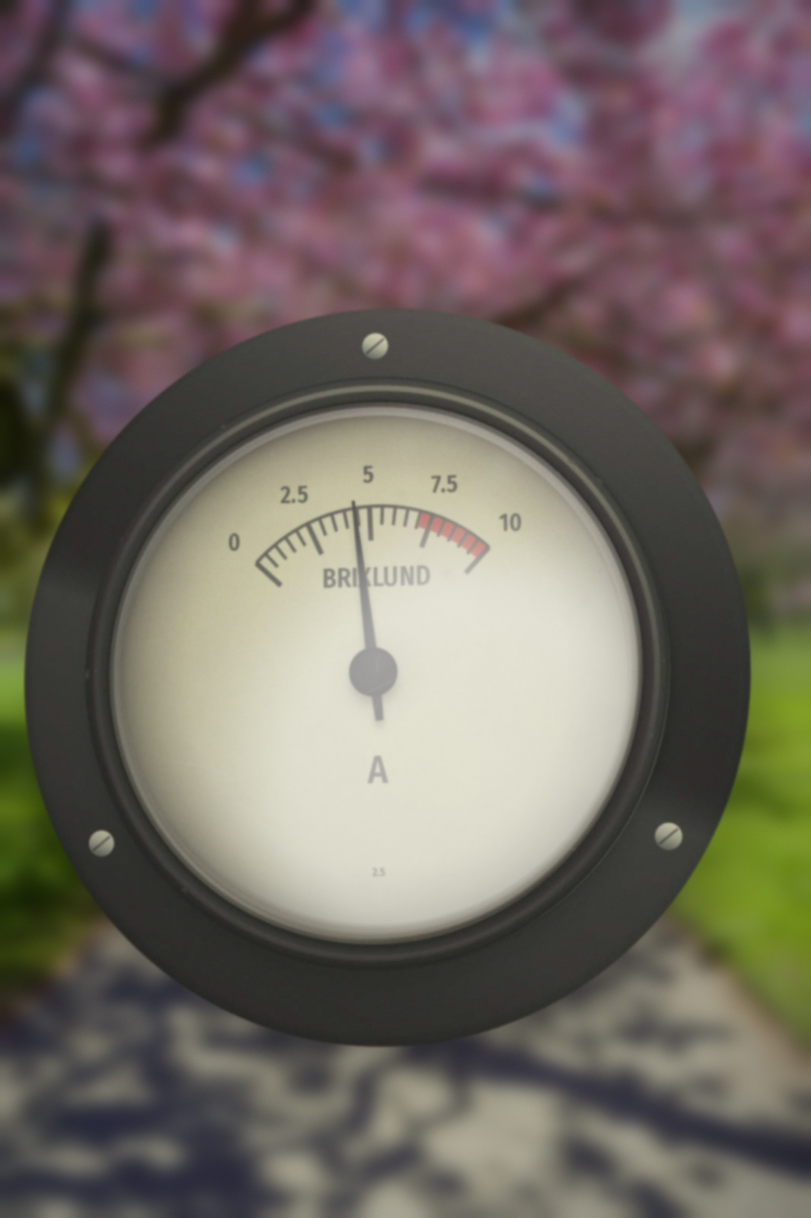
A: 4.5
